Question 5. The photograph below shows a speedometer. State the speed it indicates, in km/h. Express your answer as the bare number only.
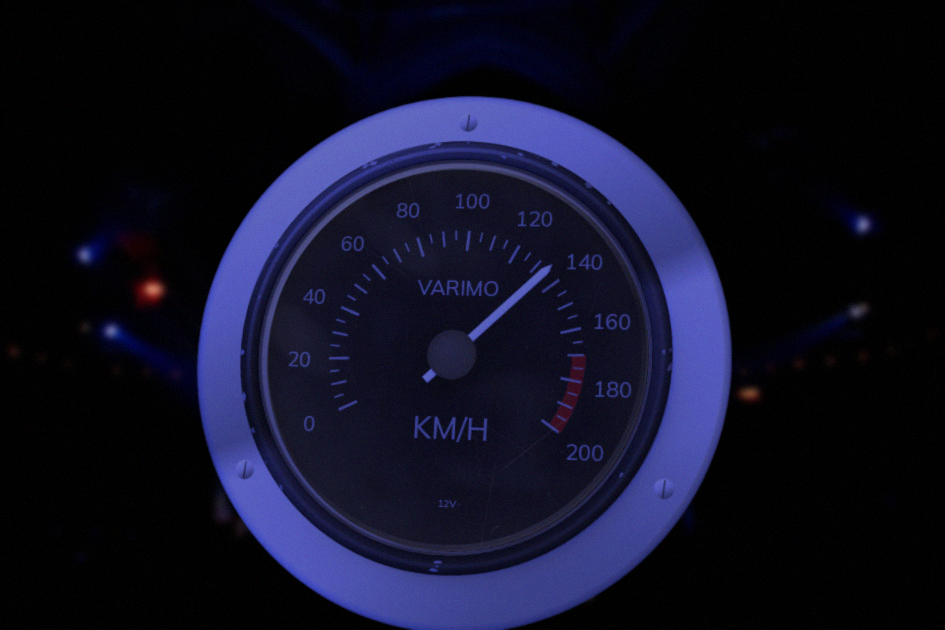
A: 135
